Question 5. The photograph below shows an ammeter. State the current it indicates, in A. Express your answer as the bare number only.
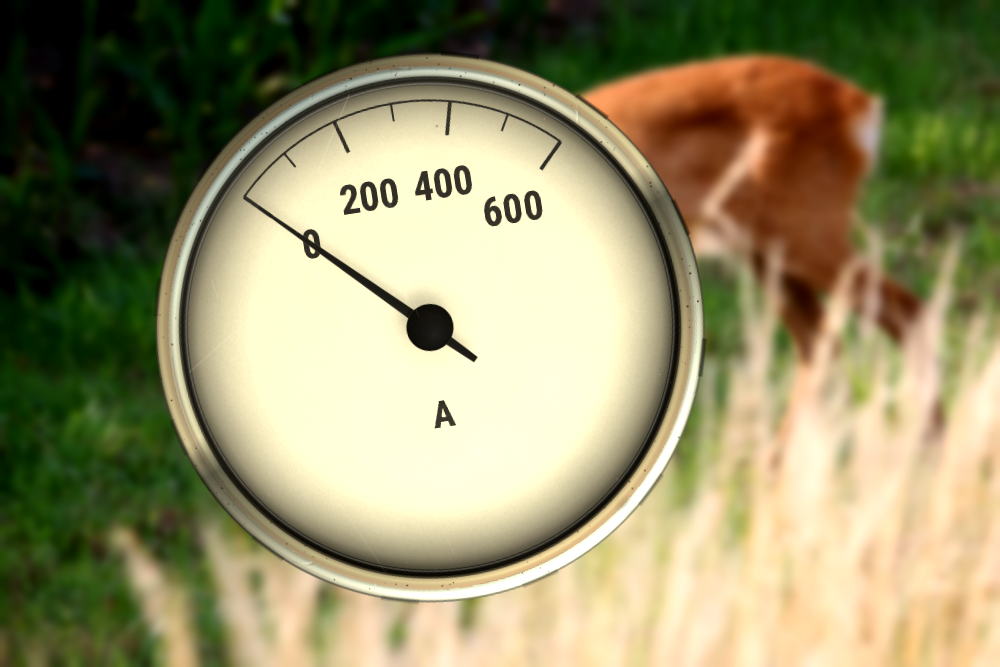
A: 0
